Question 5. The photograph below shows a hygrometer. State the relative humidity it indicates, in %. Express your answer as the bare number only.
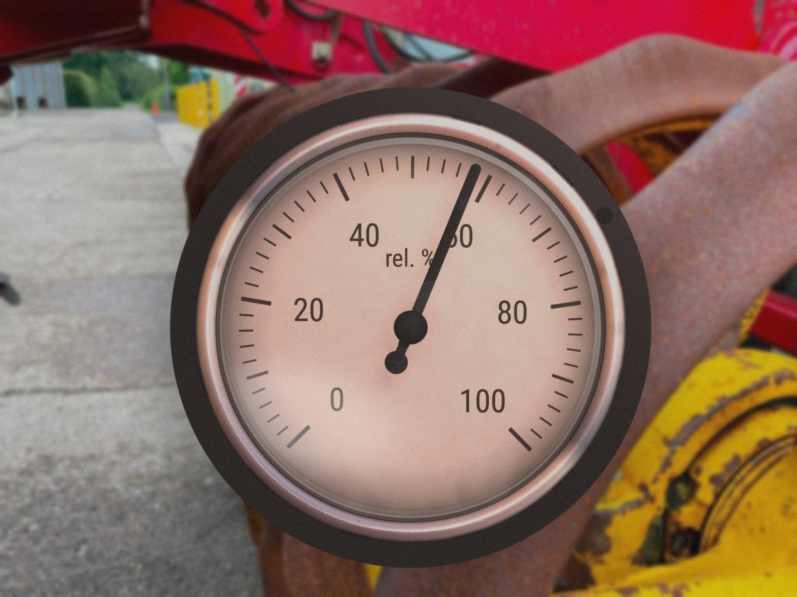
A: 58
